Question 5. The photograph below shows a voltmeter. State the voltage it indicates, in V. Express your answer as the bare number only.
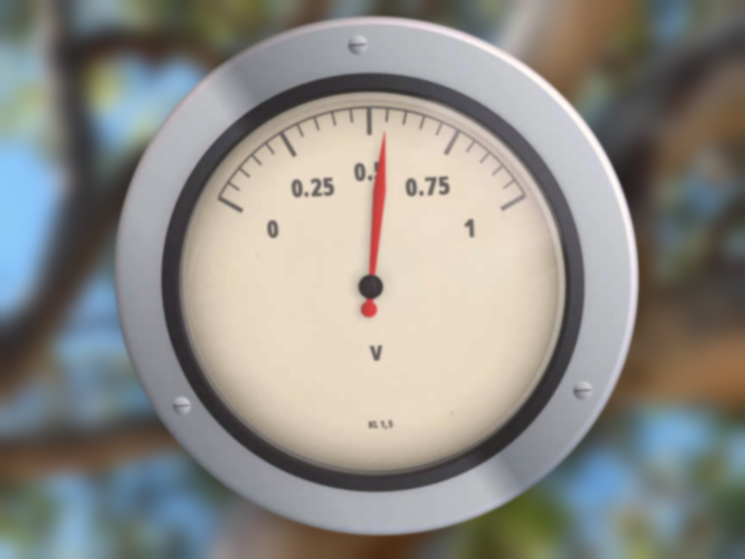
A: 0.55
